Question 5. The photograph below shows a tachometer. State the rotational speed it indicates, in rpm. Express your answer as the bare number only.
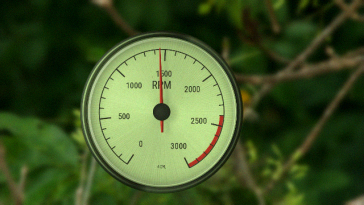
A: 1450
